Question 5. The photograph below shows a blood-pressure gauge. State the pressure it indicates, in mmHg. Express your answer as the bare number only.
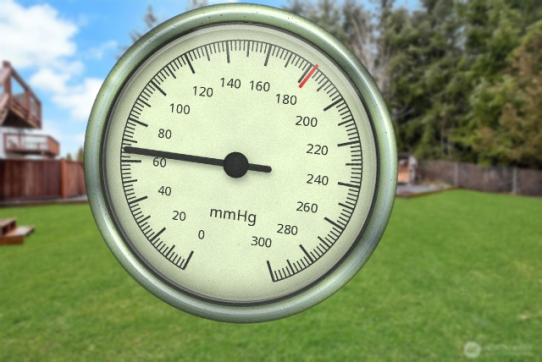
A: 66
